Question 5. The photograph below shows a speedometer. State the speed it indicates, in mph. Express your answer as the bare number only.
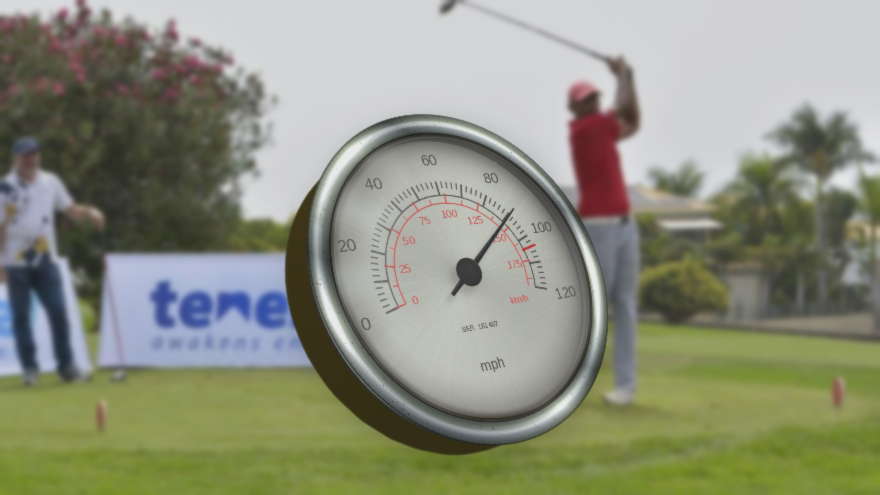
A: 90
